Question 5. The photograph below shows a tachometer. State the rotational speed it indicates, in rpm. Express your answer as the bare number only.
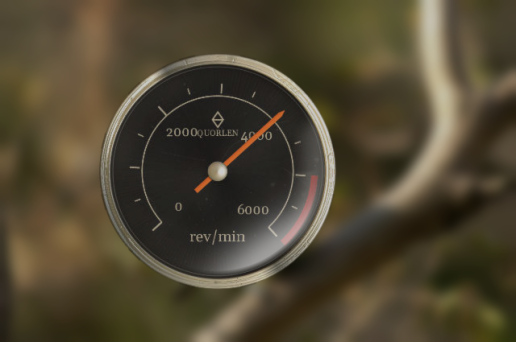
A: 4000
